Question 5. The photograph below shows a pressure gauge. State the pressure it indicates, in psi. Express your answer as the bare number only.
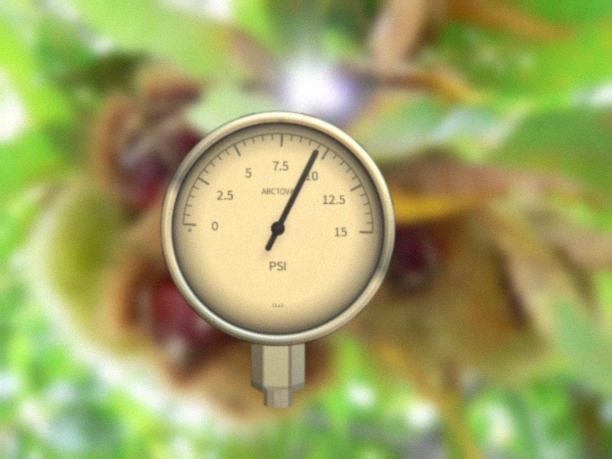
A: 9.5
